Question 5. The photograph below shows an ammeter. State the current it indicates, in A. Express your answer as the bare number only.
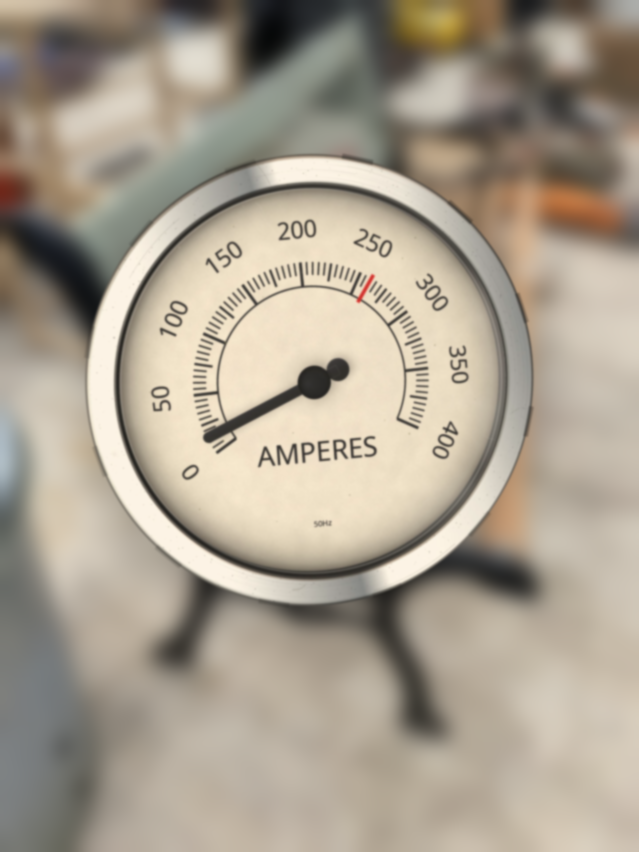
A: 15
